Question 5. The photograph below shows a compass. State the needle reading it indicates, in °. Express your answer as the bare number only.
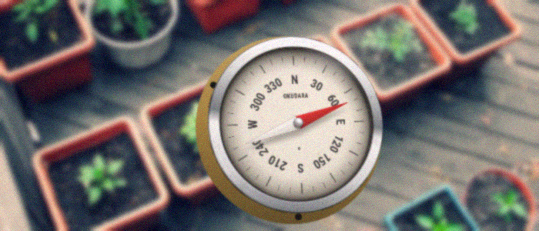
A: 70
